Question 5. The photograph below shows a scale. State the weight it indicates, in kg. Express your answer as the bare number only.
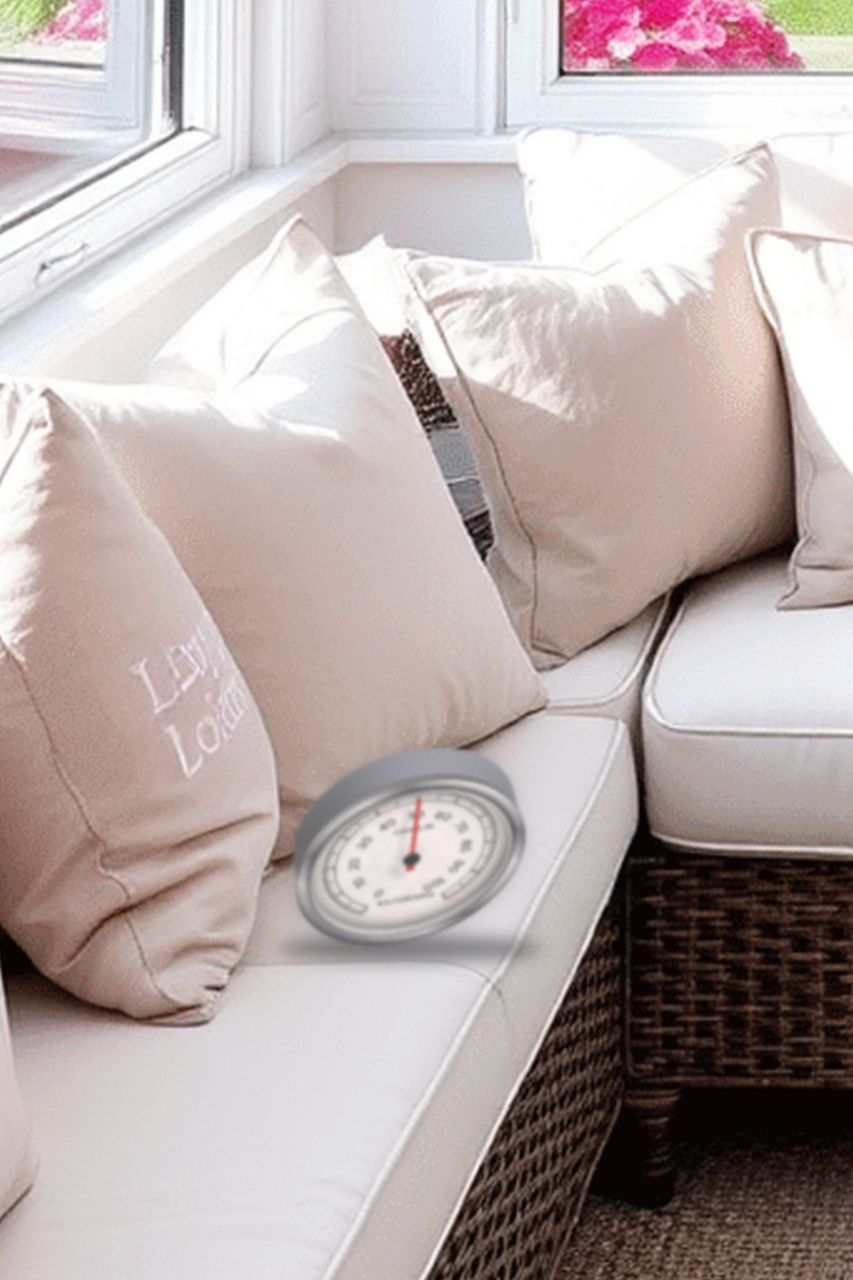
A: 50
